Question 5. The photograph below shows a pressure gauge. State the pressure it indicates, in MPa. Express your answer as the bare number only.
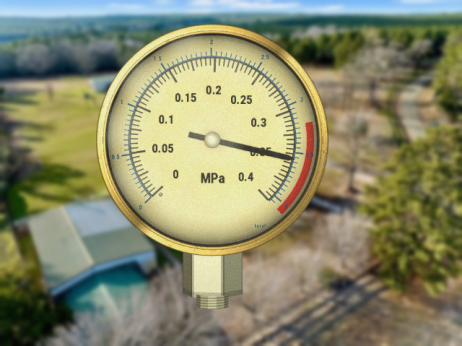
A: 0.35
